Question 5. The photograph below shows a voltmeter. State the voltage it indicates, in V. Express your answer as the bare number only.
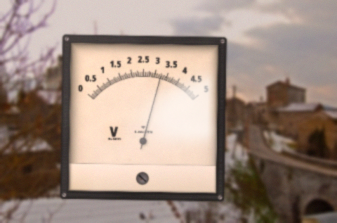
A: 3.25
